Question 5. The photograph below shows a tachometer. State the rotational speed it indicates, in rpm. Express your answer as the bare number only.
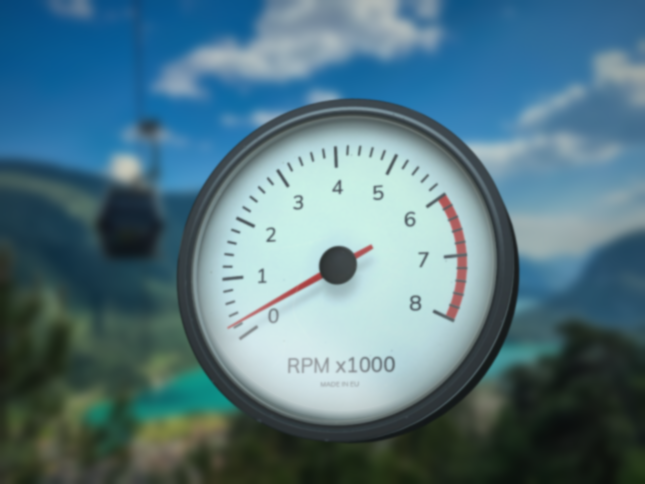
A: 200
